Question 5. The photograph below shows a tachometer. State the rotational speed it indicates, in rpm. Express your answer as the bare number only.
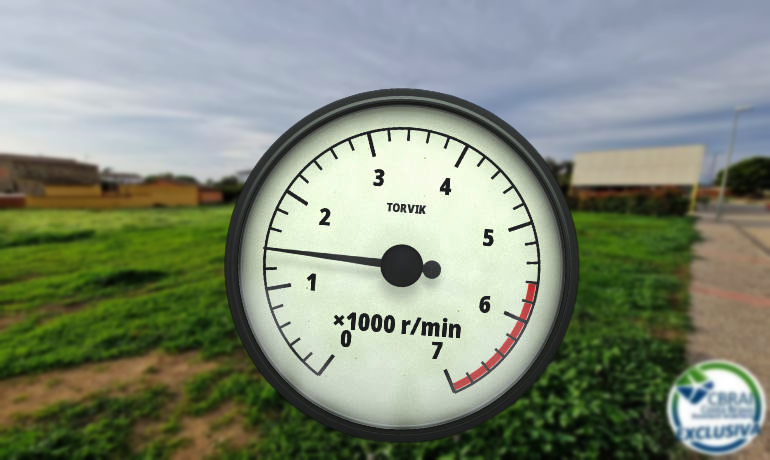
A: 1400
